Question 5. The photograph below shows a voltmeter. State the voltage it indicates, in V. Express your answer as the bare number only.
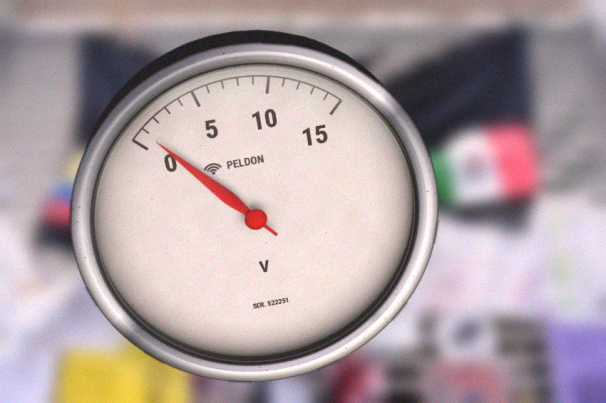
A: 1
